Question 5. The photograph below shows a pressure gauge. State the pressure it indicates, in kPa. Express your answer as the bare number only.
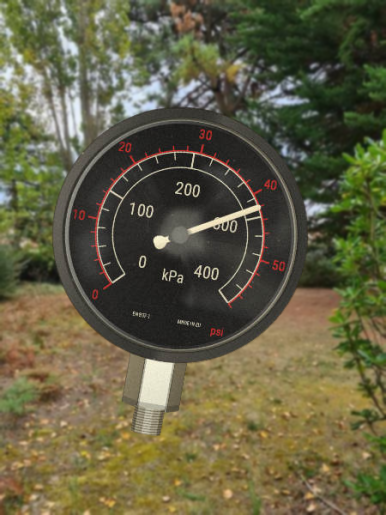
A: 290
